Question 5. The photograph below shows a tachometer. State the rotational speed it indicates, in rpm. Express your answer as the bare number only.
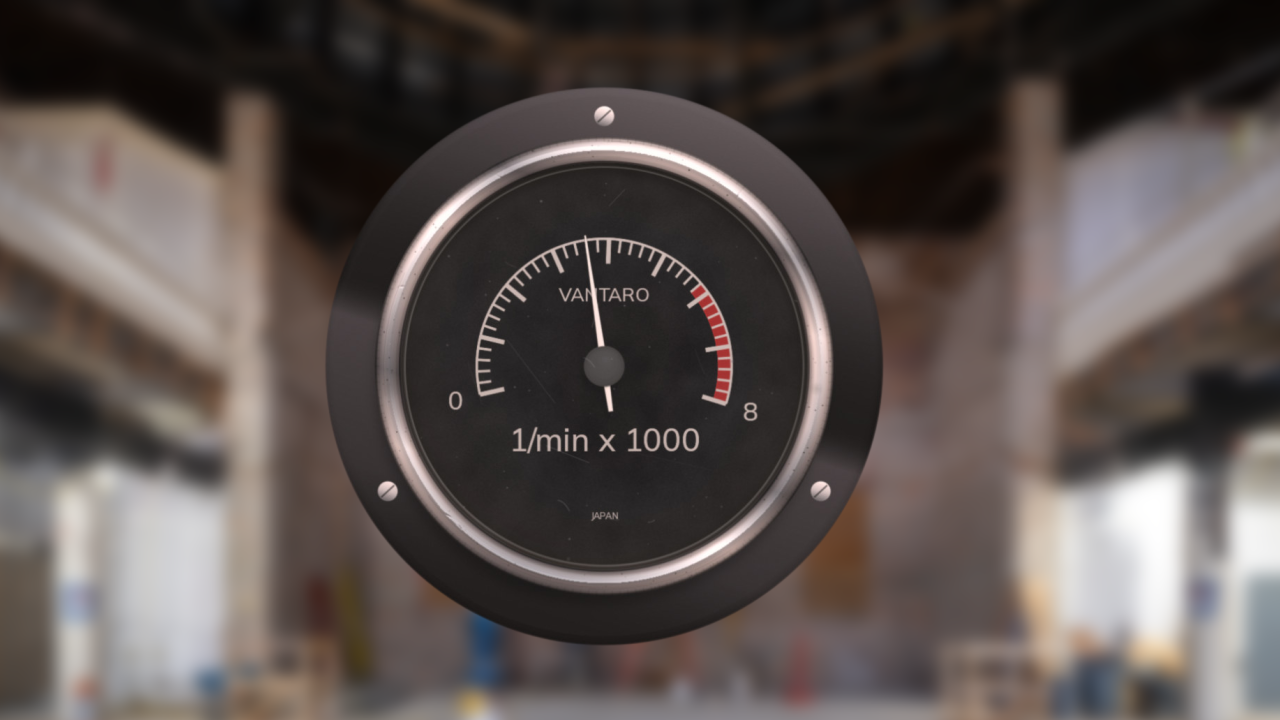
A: 3600
